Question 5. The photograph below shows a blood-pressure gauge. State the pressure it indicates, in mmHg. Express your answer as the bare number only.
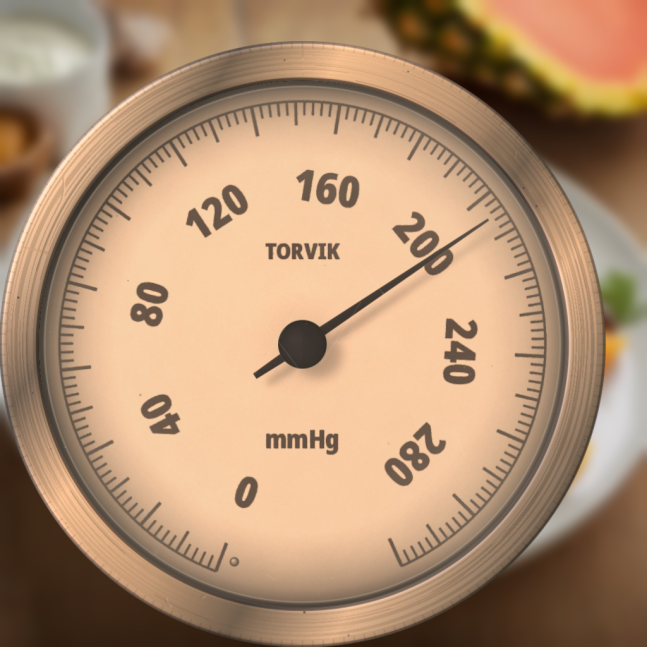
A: 205
